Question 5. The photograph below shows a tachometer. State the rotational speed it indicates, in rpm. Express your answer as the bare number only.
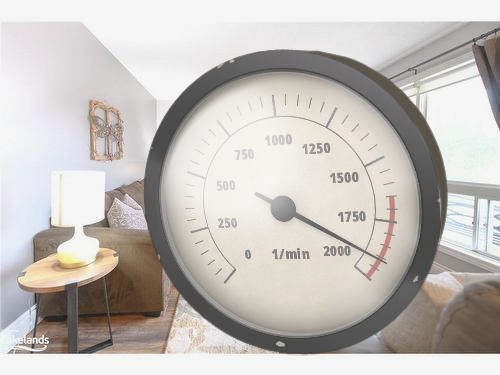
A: 1900
